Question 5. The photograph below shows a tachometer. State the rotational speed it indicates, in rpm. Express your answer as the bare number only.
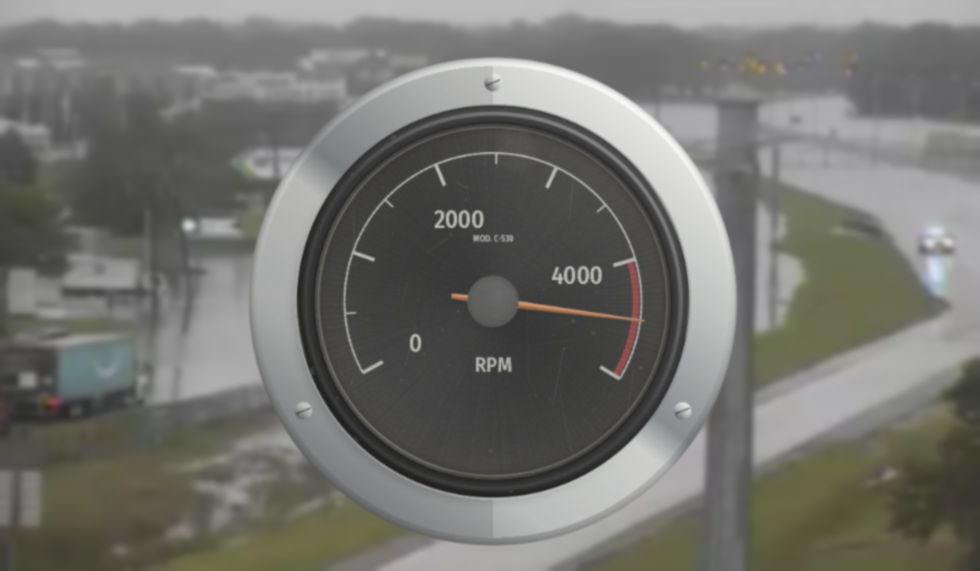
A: 4500
